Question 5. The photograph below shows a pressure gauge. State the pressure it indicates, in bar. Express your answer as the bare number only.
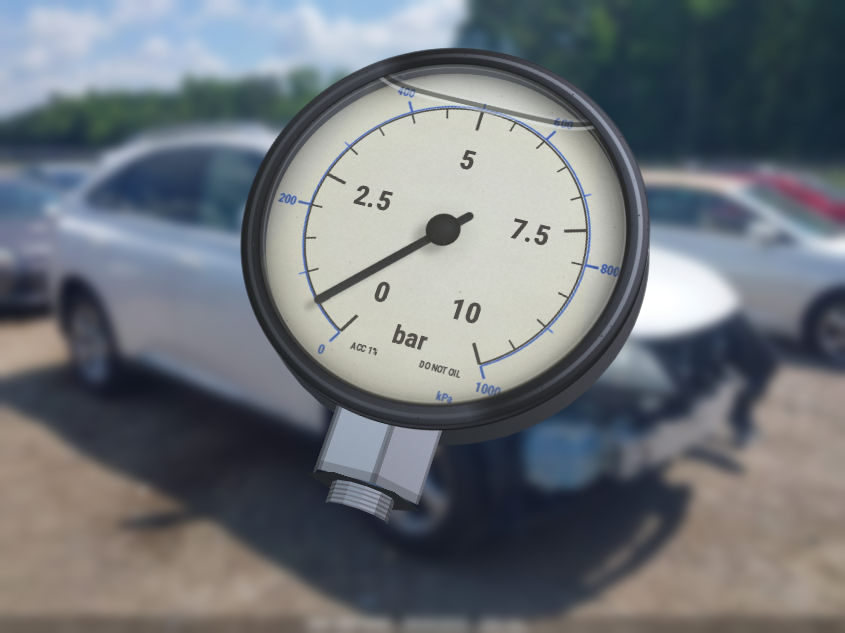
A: 0.5
